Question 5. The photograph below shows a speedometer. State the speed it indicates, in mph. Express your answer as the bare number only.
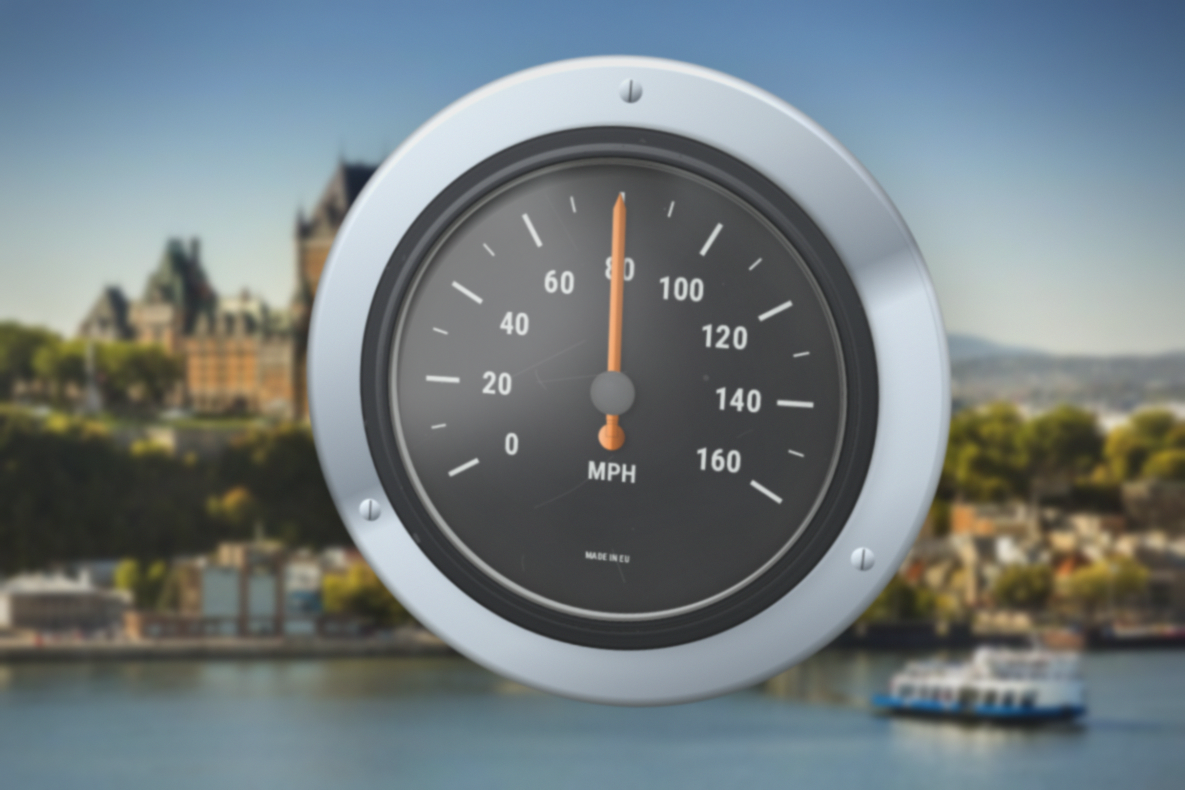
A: 80
